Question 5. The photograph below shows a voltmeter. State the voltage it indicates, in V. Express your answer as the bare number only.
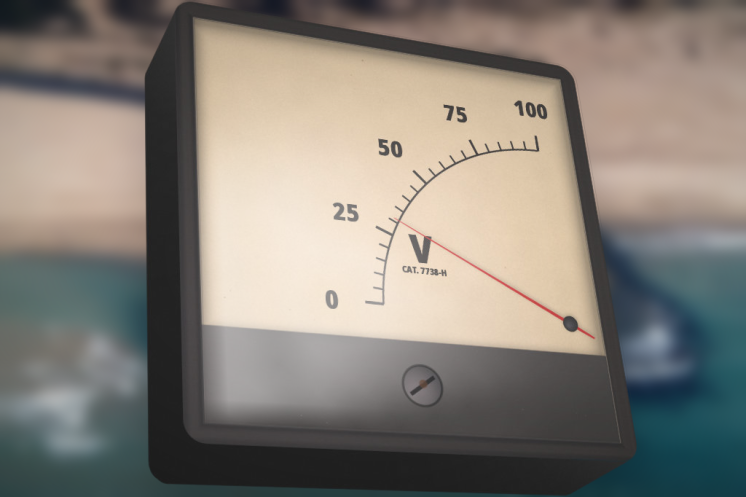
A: 30
